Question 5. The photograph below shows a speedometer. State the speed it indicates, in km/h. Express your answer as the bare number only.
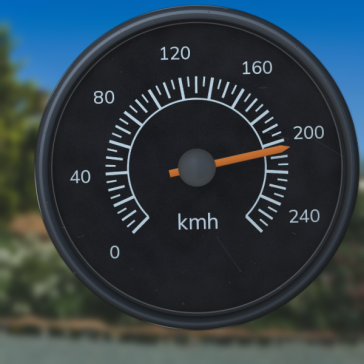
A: 205
